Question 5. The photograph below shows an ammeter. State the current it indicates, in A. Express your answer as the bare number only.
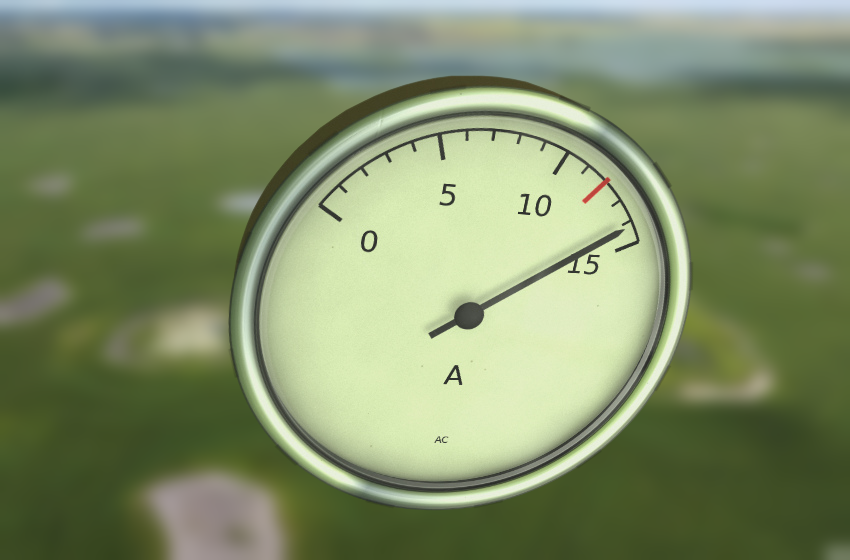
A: 14
